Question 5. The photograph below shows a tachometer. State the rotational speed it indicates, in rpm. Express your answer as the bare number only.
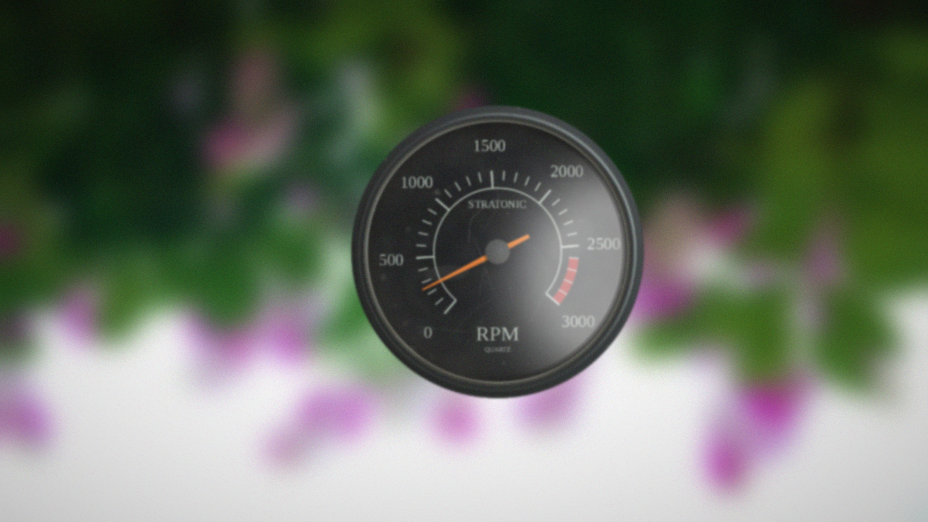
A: 250
